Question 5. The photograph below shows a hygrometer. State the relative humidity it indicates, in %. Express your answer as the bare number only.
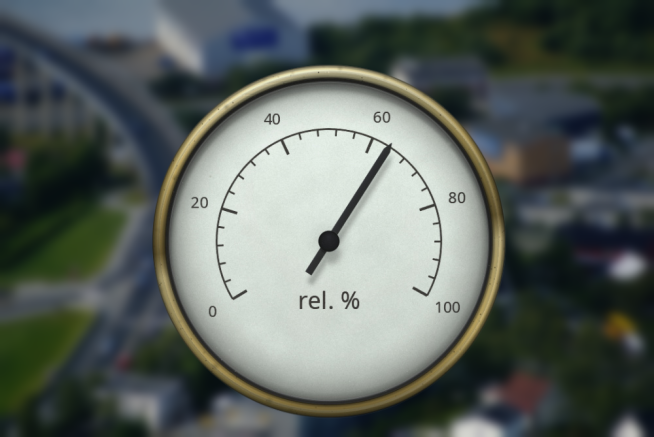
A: 64
